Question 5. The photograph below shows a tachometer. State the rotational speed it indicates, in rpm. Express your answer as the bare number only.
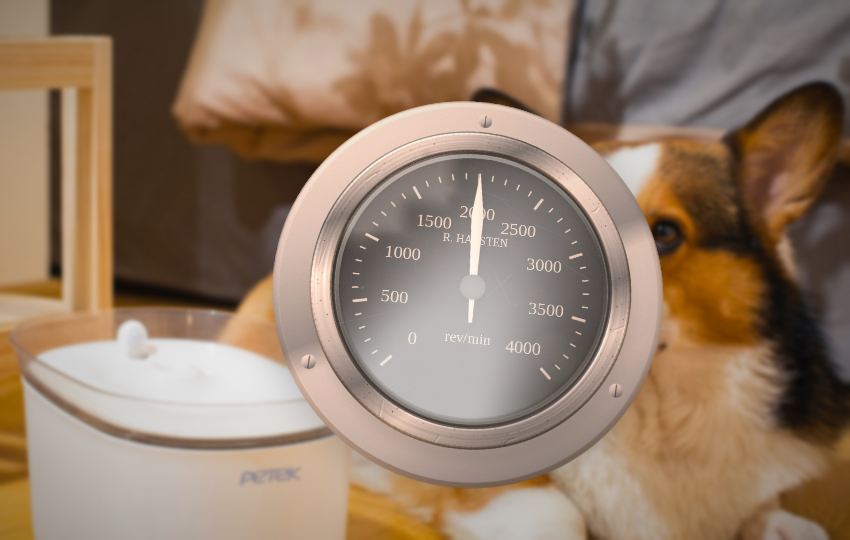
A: 2000
